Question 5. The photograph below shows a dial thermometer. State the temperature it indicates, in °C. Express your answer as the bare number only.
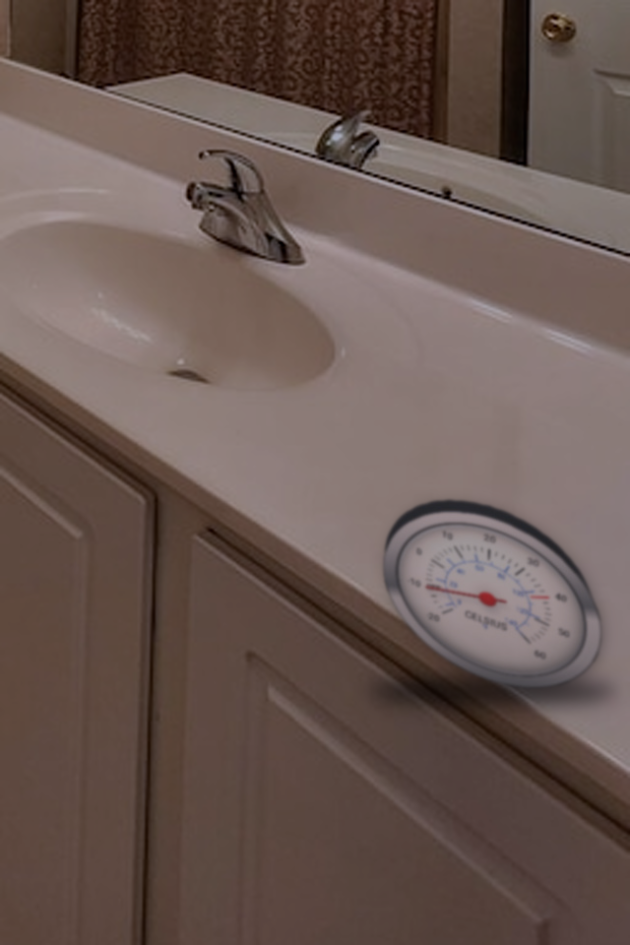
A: -10
